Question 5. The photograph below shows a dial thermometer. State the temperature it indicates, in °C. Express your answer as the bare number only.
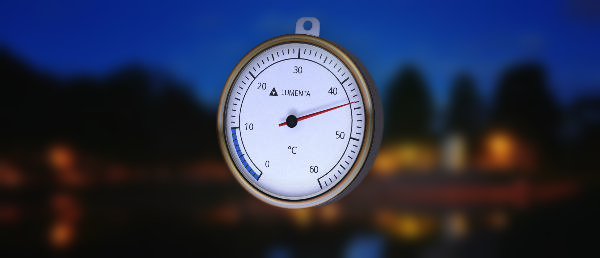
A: 44
